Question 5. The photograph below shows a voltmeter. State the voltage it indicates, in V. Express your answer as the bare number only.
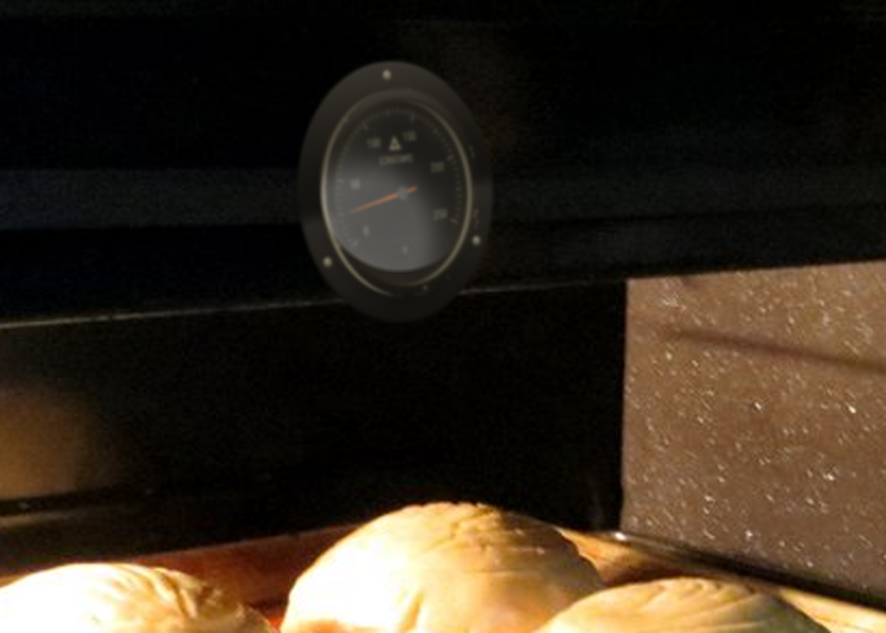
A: 25
